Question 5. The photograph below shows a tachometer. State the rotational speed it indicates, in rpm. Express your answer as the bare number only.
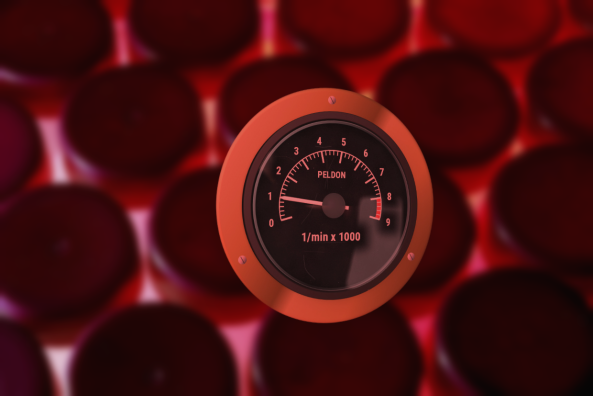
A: 1000
